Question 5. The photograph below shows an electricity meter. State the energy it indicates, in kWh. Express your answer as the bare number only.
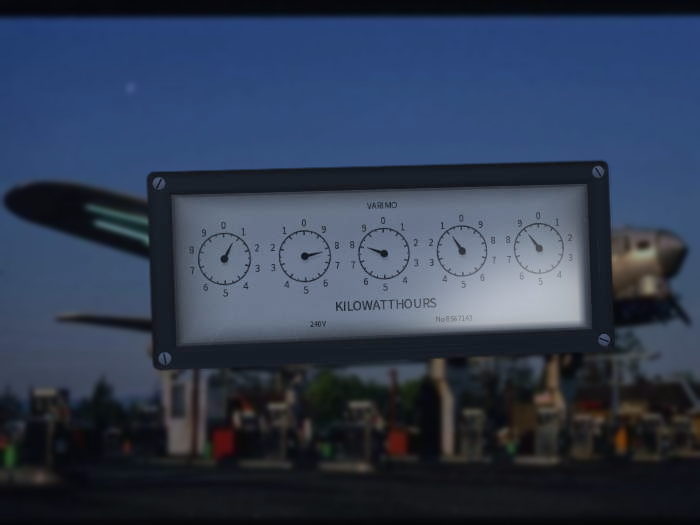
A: 7809
